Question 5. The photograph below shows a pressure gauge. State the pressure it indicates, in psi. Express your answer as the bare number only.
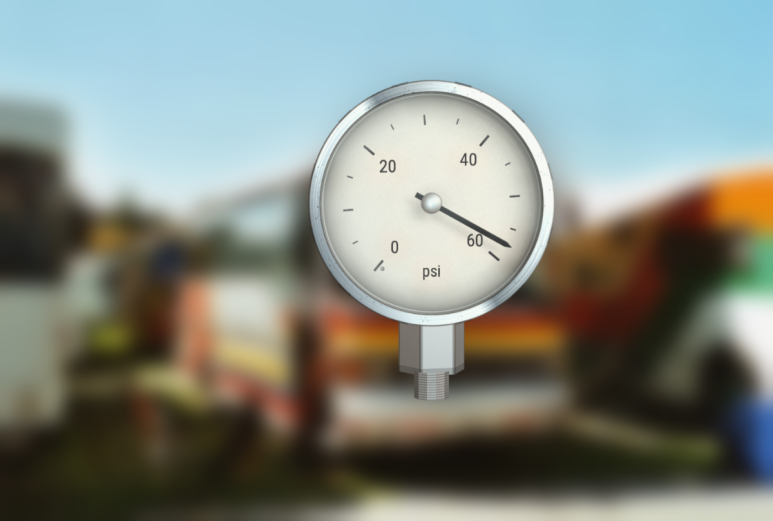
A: 57.5
